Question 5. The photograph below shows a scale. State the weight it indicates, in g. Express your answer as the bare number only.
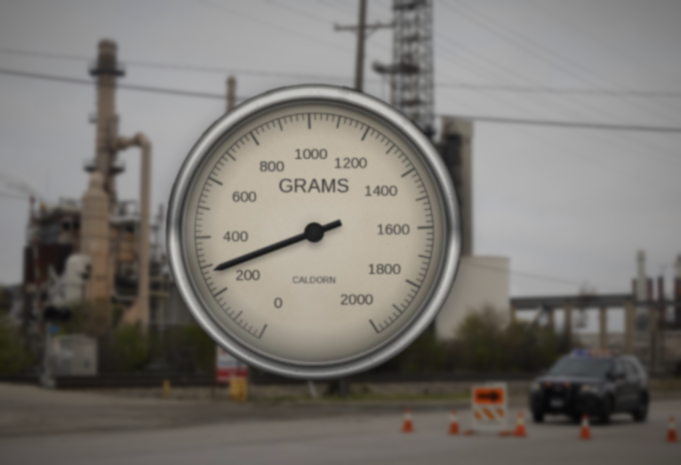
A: 280
